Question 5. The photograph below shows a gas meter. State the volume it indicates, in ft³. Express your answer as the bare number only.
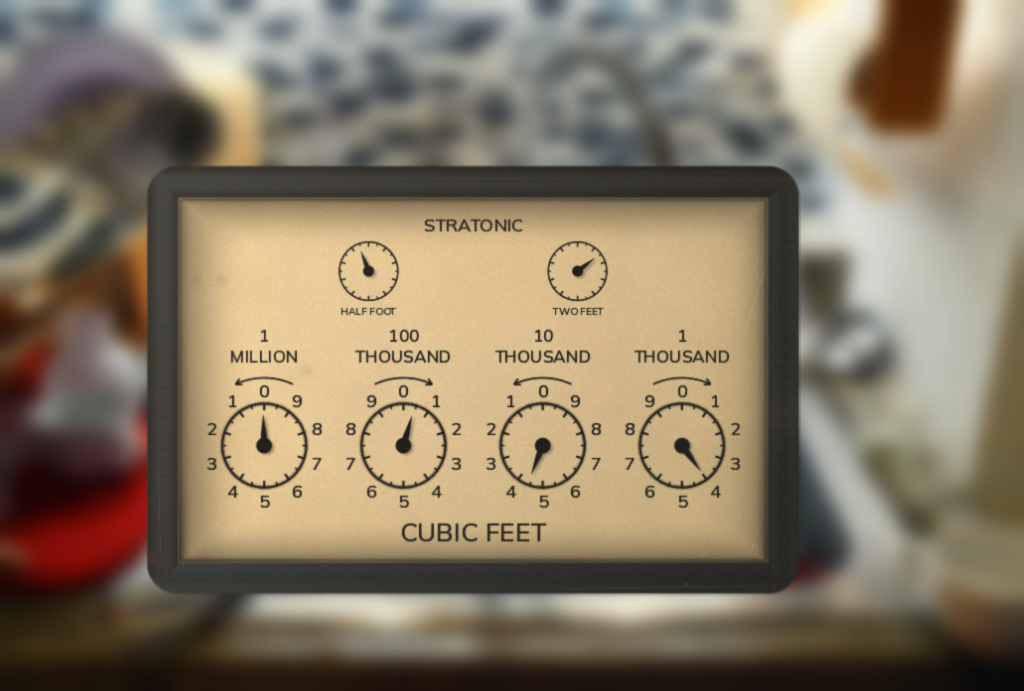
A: 4400
